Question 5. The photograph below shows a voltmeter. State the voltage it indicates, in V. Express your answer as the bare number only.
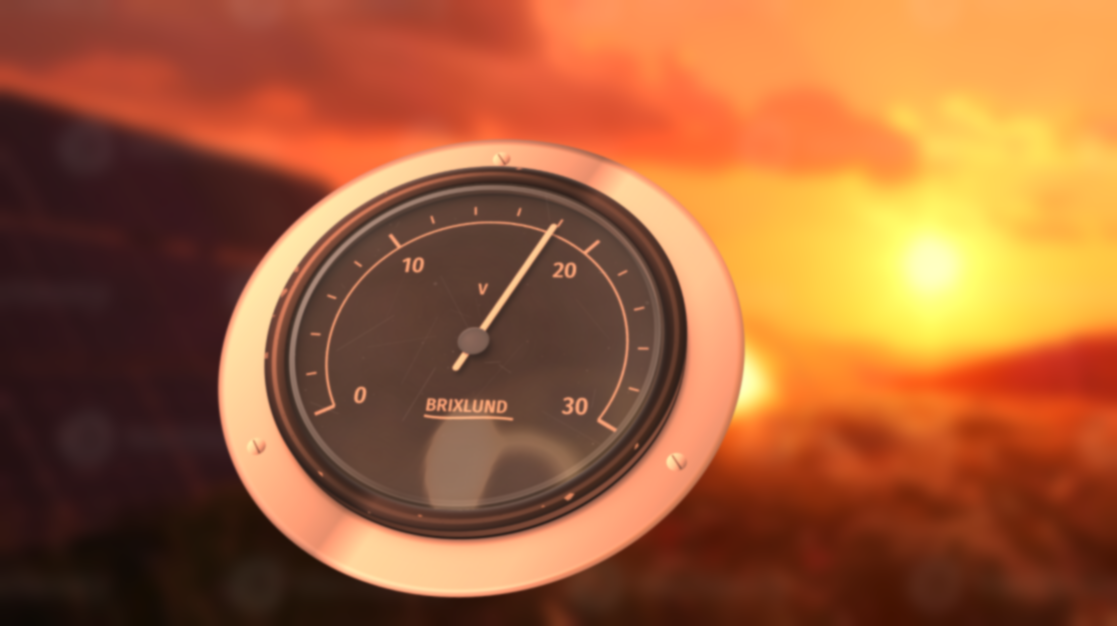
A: 18
